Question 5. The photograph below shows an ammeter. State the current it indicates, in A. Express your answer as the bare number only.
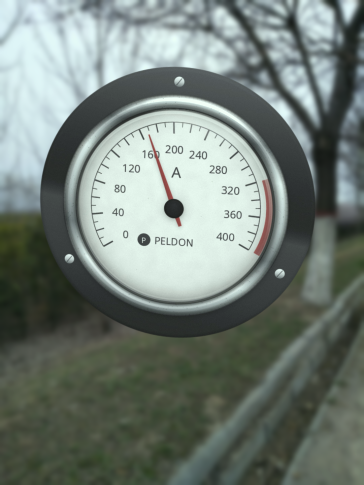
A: 170
